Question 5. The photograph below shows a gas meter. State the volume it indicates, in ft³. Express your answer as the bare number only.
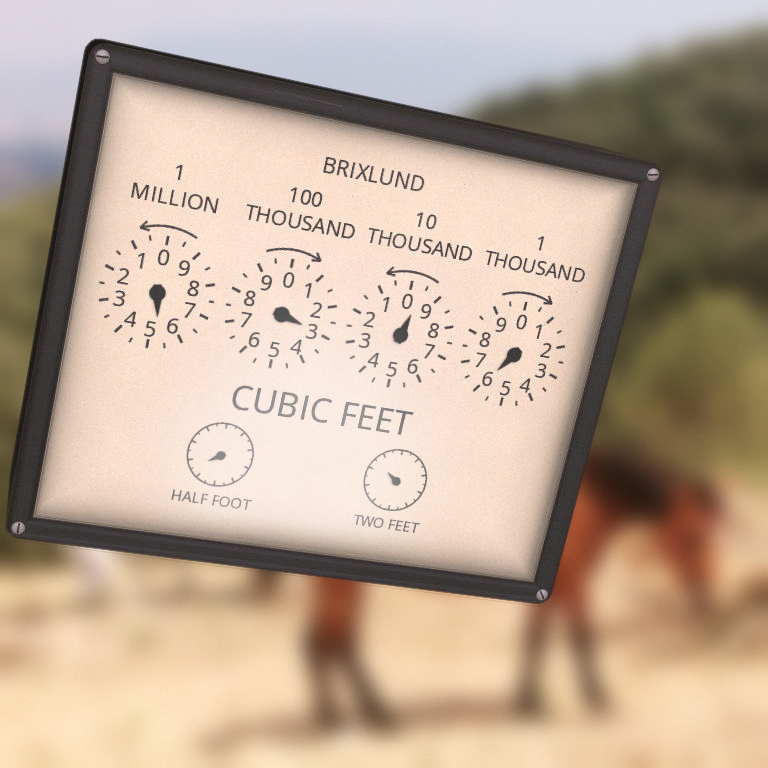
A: 529600
